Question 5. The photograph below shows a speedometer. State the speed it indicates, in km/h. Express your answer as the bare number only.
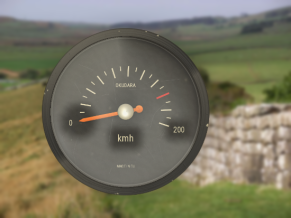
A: 0
